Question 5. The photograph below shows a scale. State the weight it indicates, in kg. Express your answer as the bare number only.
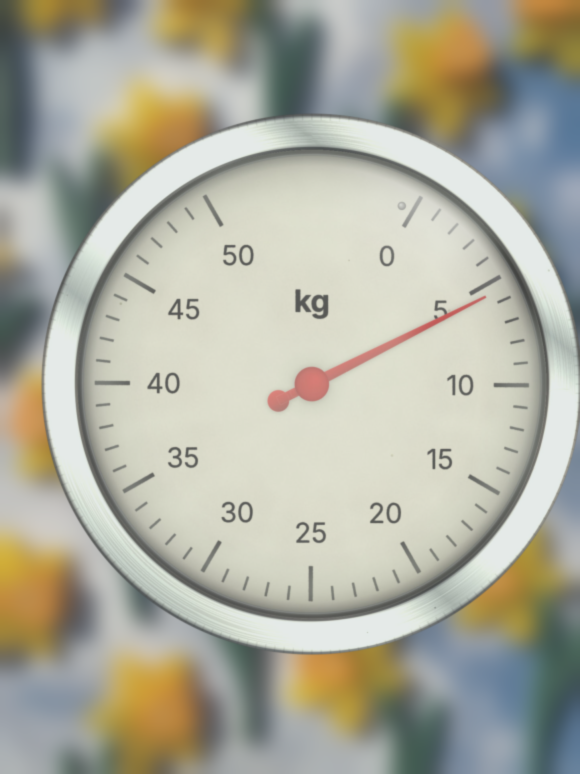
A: 5.5
